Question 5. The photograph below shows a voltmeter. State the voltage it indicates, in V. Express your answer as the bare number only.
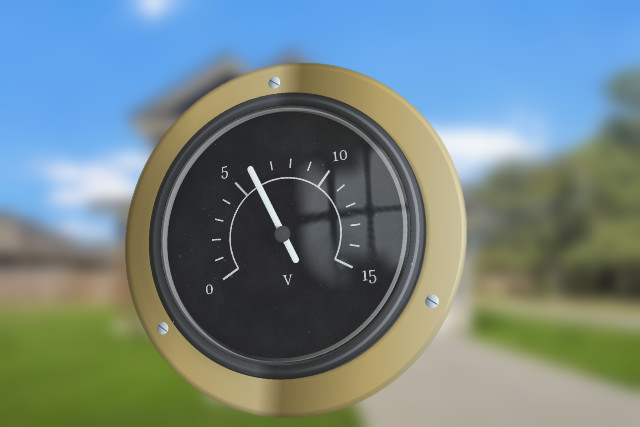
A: 6
